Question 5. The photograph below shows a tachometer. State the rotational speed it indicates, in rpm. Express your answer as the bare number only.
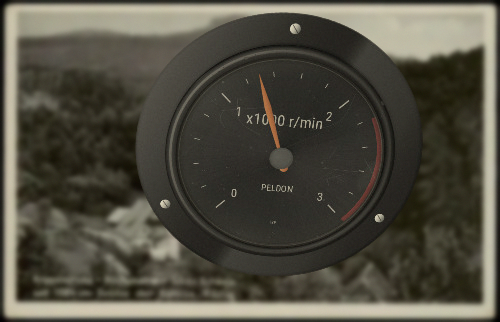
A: 1300
